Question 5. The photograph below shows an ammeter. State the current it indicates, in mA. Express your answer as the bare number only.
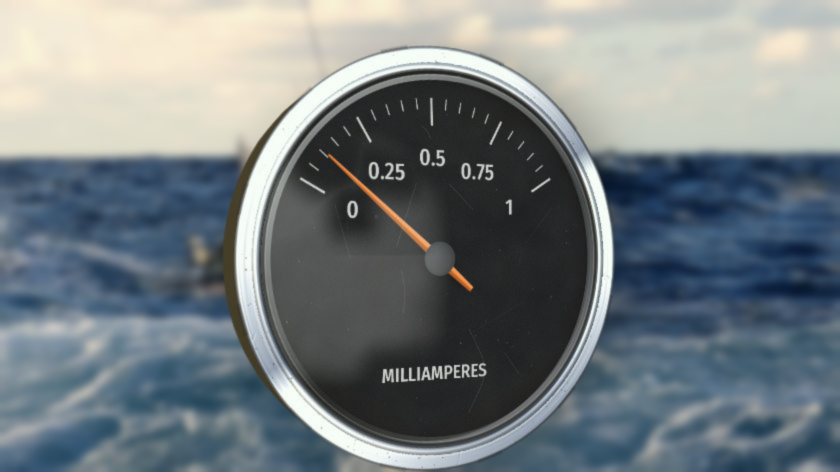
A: 0.1
